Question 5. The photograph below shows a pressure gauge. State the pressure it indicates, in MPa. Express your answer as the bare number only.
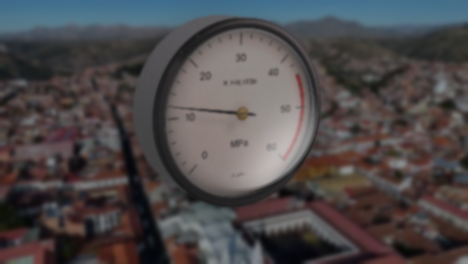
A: 12
